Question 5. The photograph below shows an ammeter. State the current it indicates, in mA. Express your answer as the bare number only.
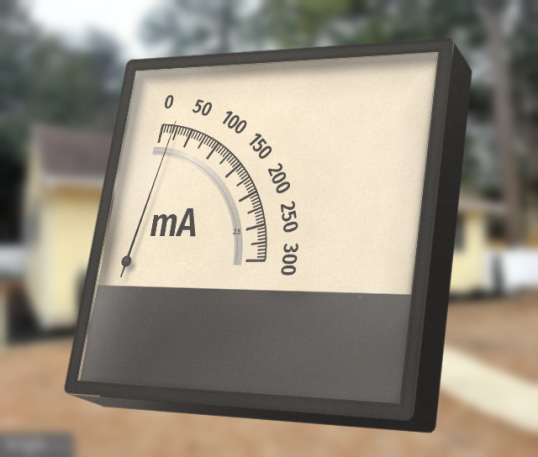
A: 25
